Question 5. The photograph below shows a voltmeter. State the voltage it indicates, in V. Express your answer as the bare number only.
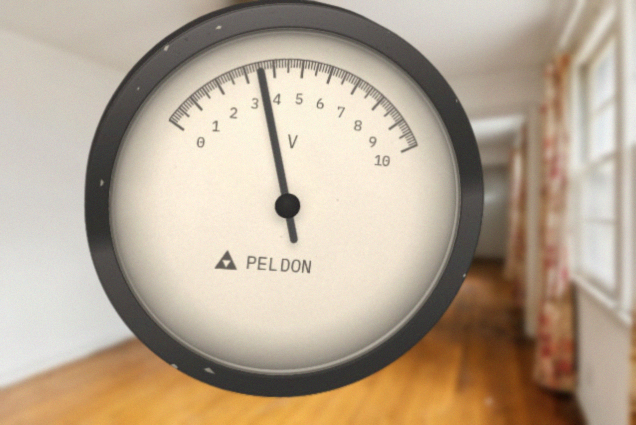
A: 3.5
